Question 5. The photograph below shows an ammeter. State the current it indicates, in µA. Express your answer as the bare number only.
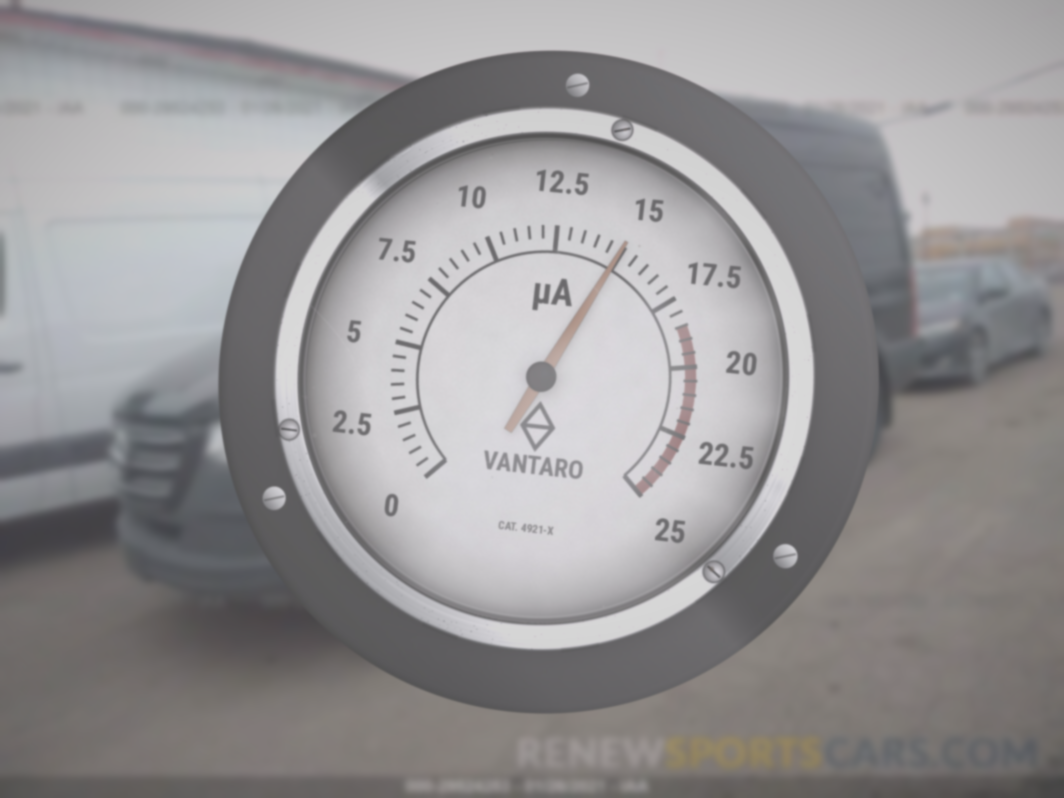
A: 15
